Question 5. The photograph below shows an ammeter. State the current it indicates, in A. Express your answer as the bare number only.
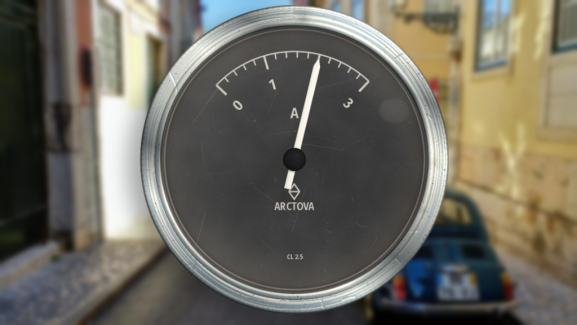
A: 2
